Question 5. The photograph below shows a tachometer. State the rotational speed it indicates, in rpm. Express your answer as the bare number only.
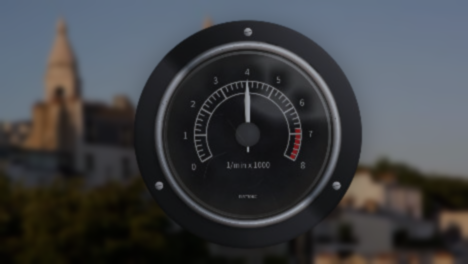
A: 4000
